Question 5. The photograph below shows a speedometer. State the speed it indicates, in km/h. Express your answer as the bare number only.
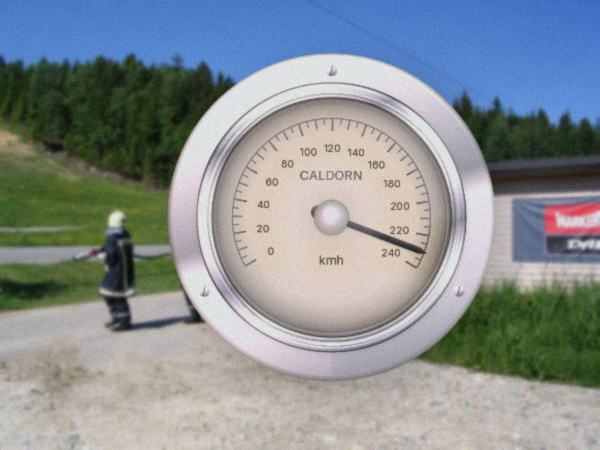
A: 230
